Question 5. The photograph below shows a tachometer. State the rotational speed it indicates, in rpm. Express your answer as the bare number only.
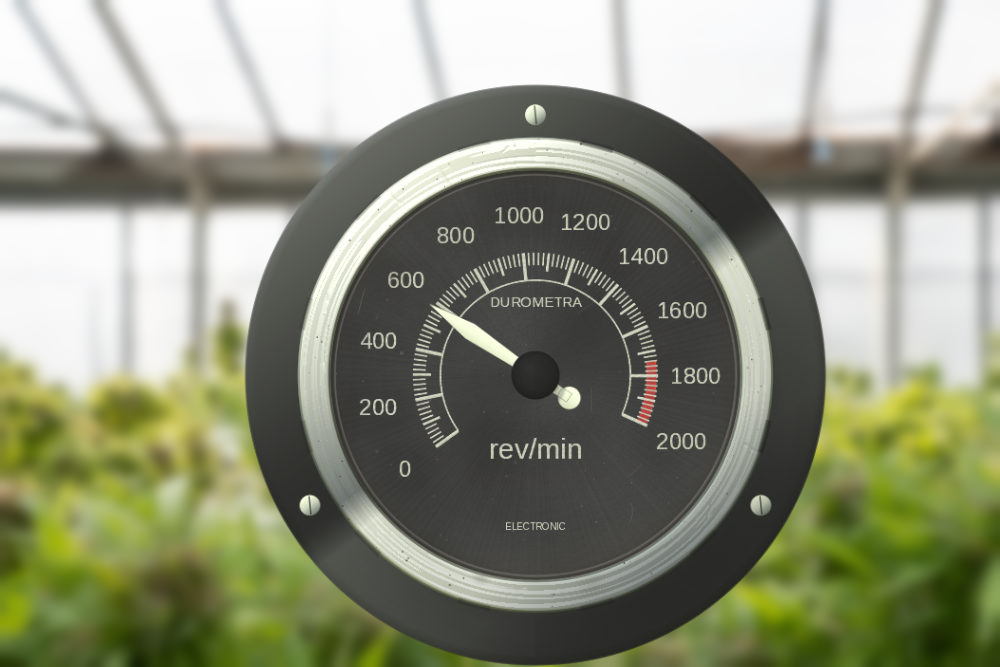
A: 580
